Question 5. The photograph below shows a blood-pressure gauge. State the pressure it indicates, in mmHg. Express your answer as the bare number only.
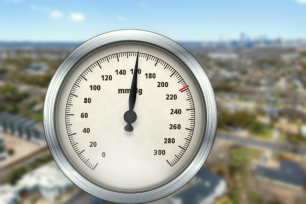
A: 160
